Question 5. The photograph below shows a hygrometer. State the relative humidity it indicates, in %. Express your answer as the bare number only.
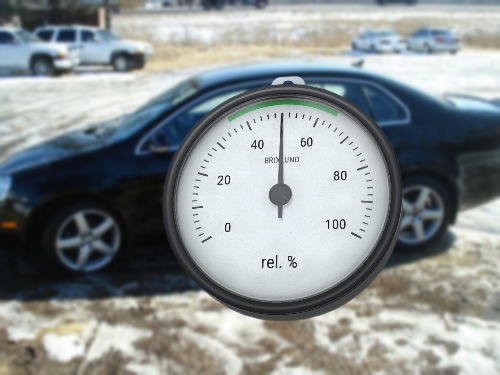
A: 50
